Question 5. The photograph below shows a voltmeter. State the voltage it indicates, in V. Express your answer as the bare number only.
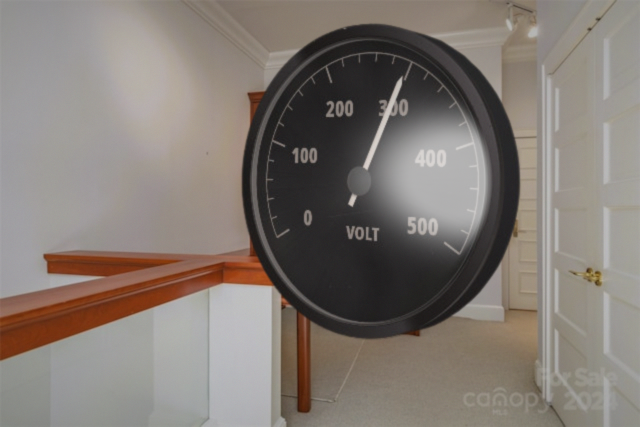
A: 300
